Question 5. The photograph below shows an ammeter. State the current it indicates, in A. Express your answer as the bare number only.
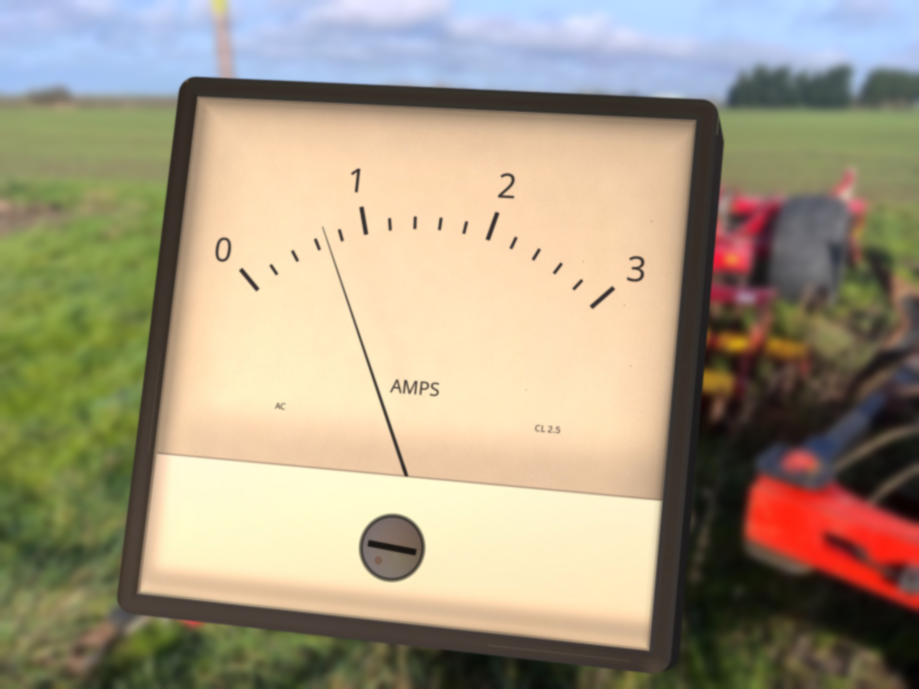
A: 0.7
